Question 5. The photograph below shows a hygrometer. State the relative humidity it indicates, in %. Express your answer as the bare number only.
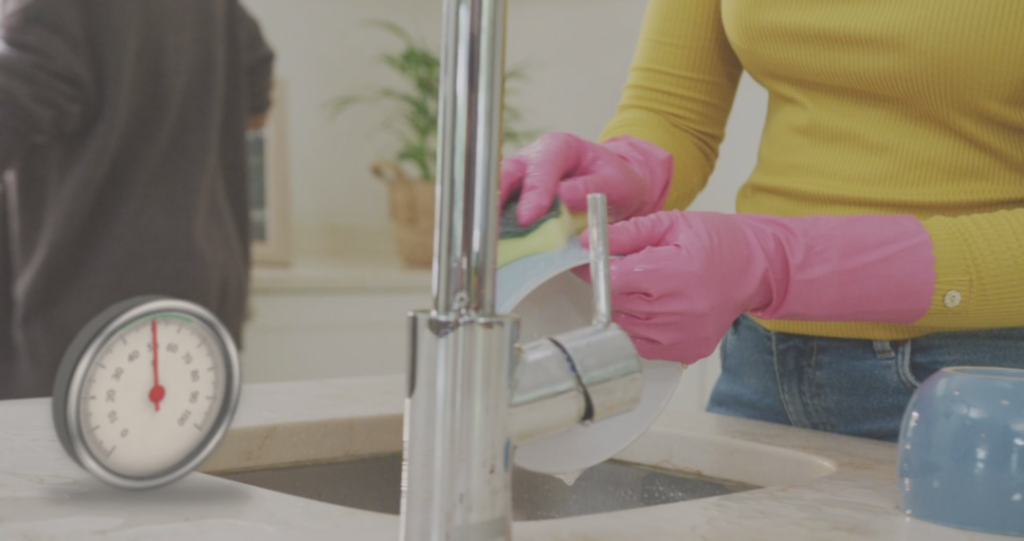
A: 50
